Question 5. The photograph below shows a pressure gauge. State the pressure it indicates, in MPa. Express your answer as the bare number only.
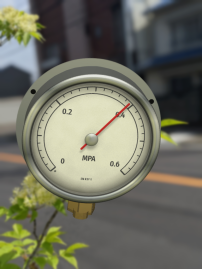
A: 0.39
